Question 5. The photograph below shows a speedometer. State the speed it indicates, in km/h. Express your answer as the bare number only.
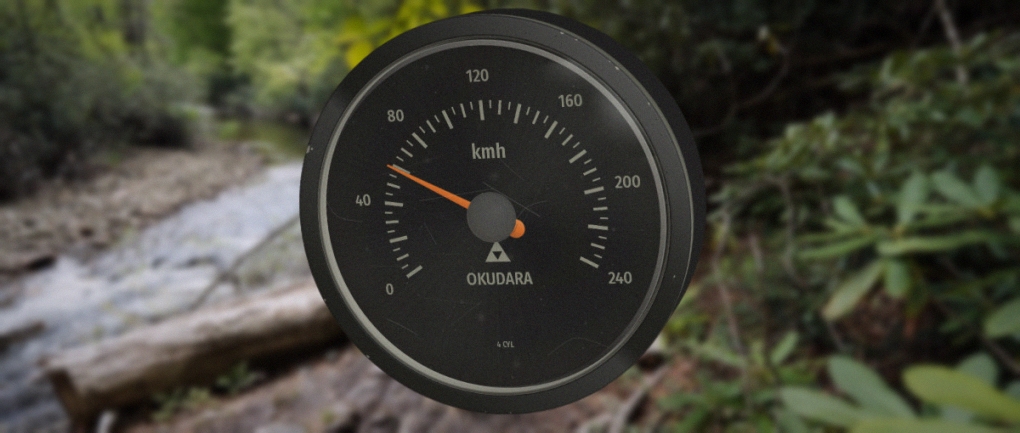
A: 60
